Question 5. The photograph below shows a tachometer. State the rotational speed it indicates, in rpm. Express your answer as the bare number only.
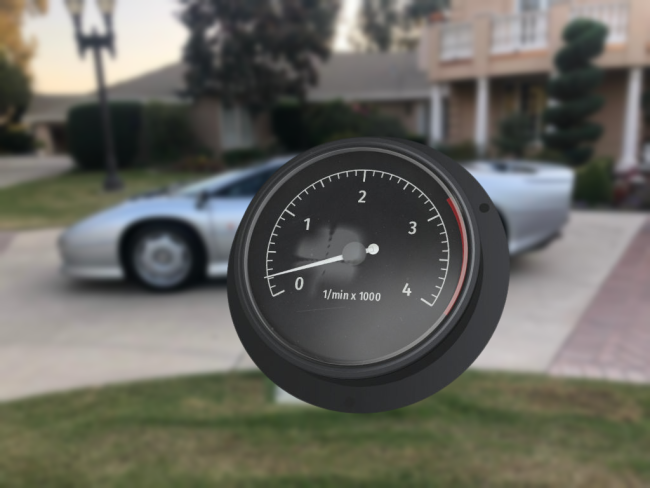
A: 200
